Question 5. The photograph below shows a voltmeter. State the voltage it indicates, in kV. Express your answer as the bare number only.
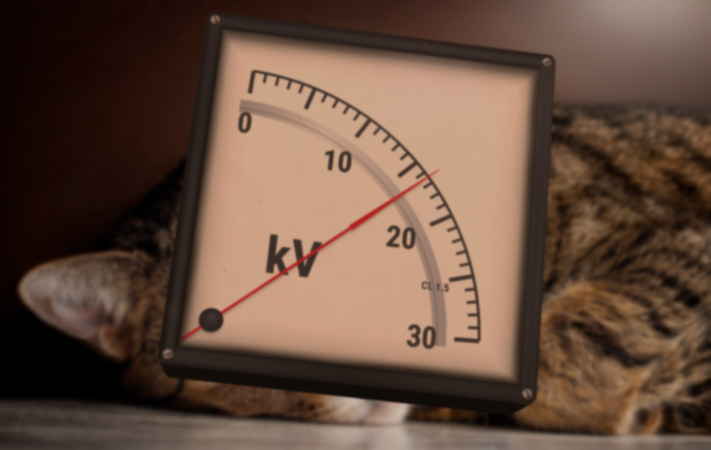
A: 16.5
